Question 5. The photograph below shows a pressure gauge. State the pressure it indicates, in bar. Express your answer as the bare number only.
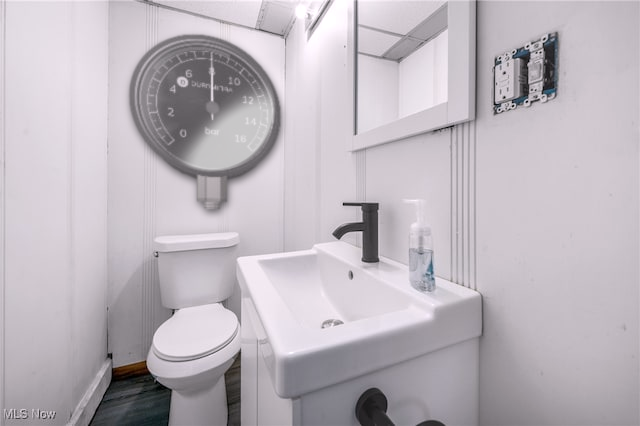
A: 8
